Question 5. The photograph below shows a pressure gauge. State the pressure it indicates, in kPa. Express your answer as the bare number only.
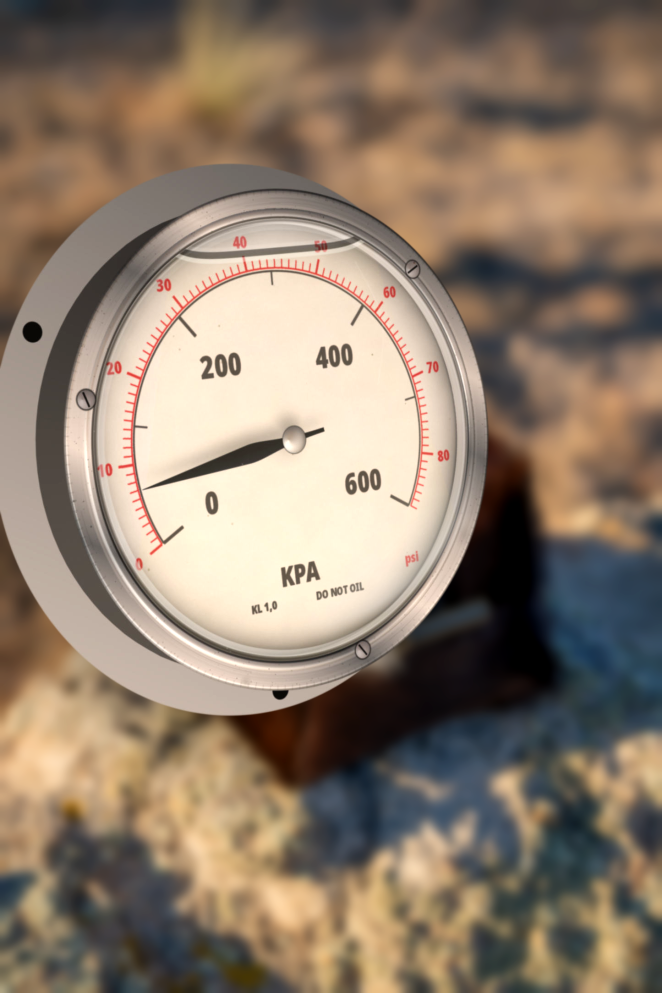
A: 50
